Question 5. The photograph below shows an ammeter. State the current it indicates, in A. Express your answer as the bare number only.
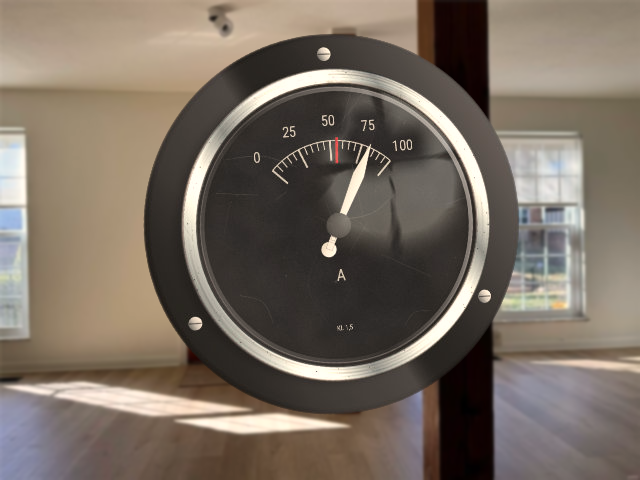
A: 80
